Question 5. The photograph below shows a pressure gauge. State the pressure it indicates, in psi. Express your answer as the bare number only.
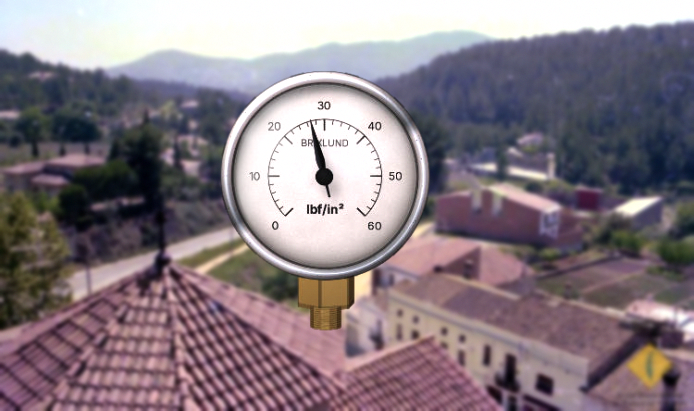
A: 27
